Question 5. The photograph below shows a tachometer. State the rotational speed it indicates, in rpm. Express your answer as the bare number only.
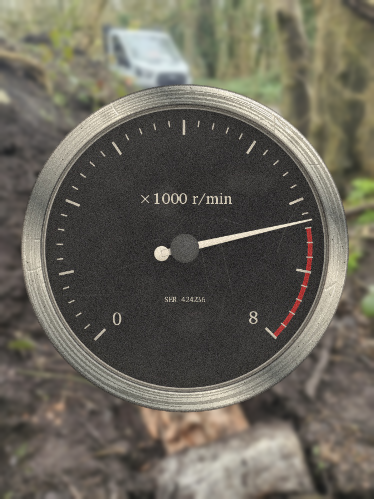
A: 6300
